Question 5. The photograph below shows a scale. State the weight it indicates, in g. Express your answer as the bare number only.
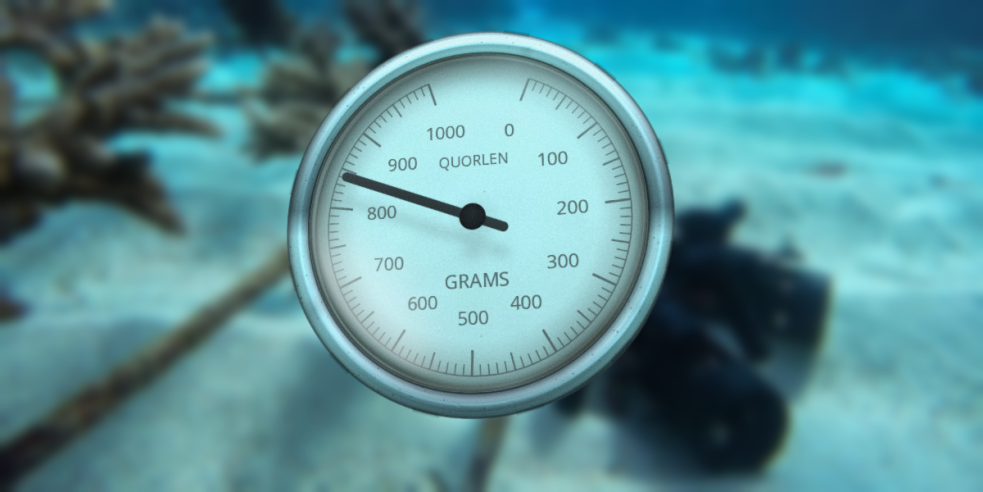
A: 840
